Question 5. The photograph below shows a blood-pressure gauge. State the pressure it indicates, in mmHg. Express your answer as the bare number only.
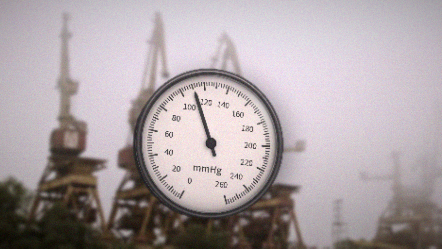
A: 110
